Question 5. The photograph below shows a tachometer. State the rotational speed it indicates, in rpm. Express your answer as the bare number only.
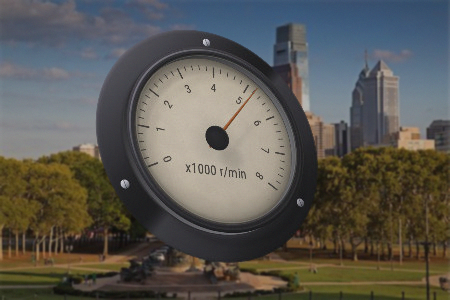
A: 5200
